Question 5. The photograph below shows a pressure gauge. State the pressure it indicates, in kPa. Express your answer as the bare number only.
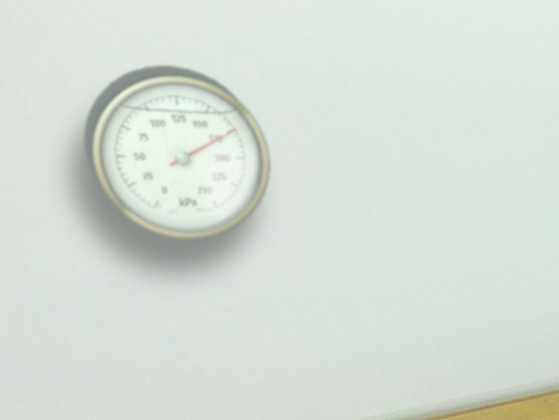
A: 175
